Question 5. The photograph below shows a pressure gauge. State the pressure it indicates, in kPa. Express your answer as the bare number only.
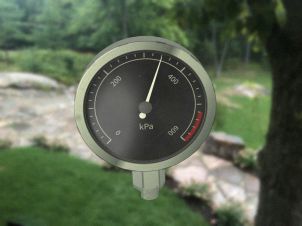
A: 340
